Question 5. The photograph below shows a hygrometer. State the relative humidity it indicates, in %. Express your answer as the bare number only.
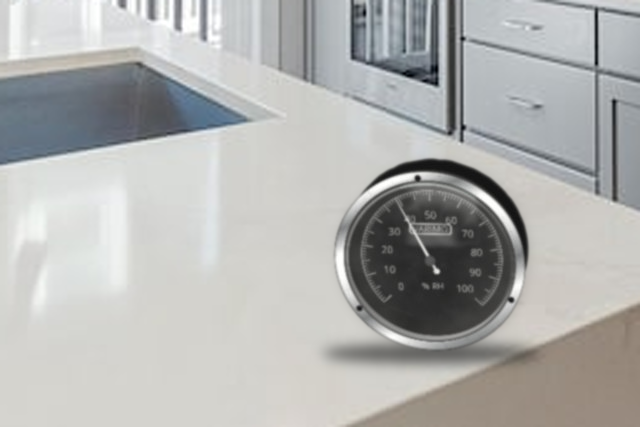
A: 40
